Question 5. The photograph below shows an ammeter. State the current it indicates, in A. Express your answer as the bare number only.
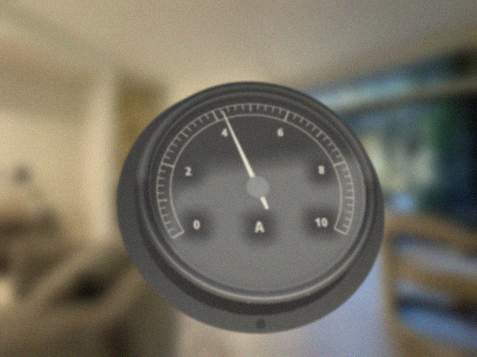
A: 4.2
